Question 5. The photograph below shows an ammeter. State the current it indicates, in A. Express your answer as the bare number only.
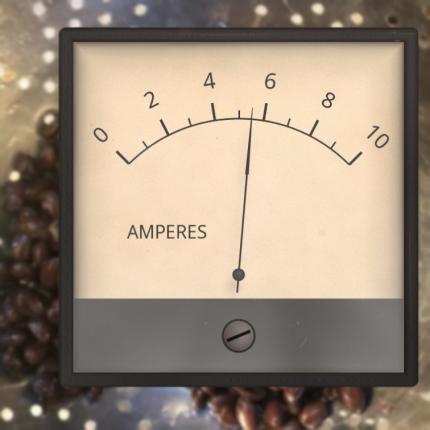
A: 5.5
